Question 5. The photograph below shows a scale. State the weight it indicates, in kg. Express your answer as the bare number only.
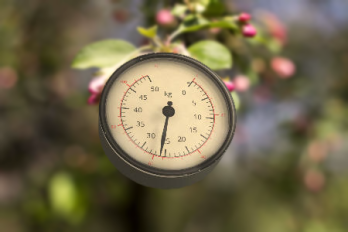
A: 26
